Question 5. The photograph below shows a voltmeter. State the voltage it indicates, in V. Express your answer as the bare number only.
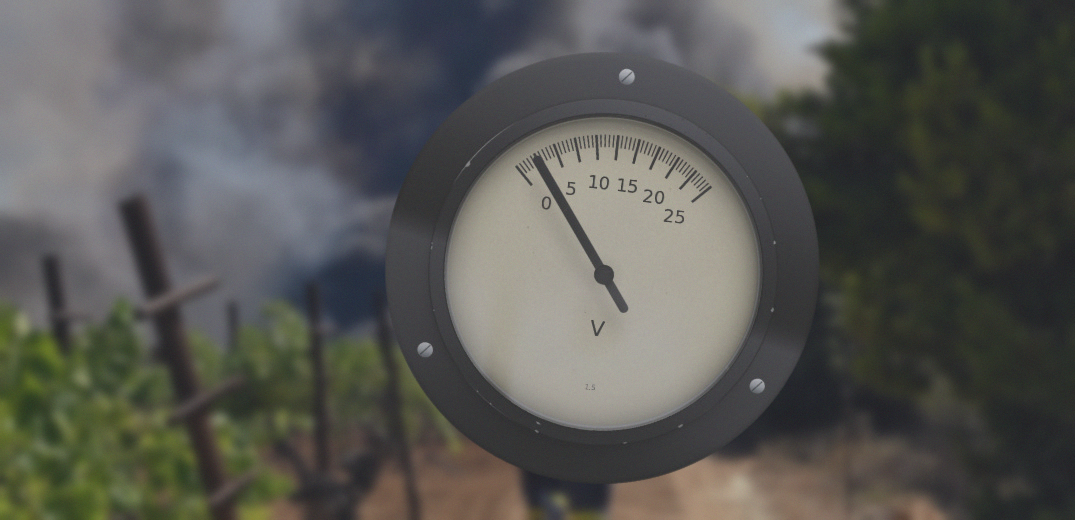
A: 2.5
